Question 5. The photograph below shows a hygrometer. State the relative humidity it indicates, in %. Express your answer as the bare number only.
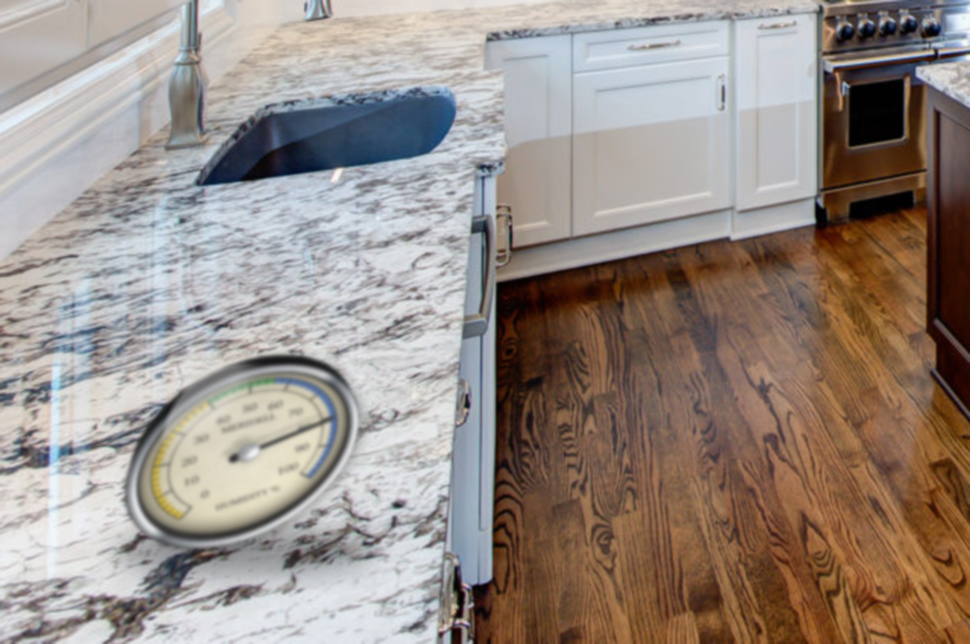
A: 80
